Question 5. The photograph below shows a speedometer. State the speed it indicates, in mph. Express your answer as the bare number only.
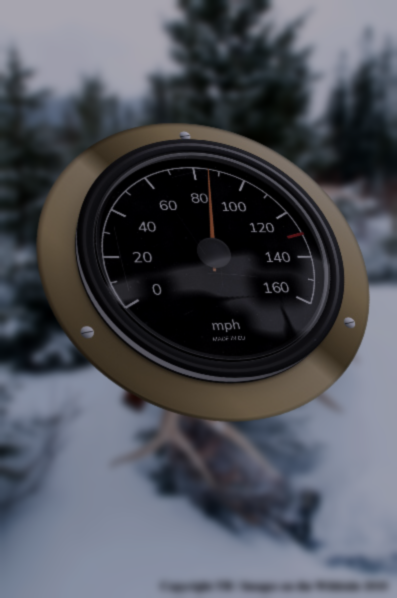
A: 85
